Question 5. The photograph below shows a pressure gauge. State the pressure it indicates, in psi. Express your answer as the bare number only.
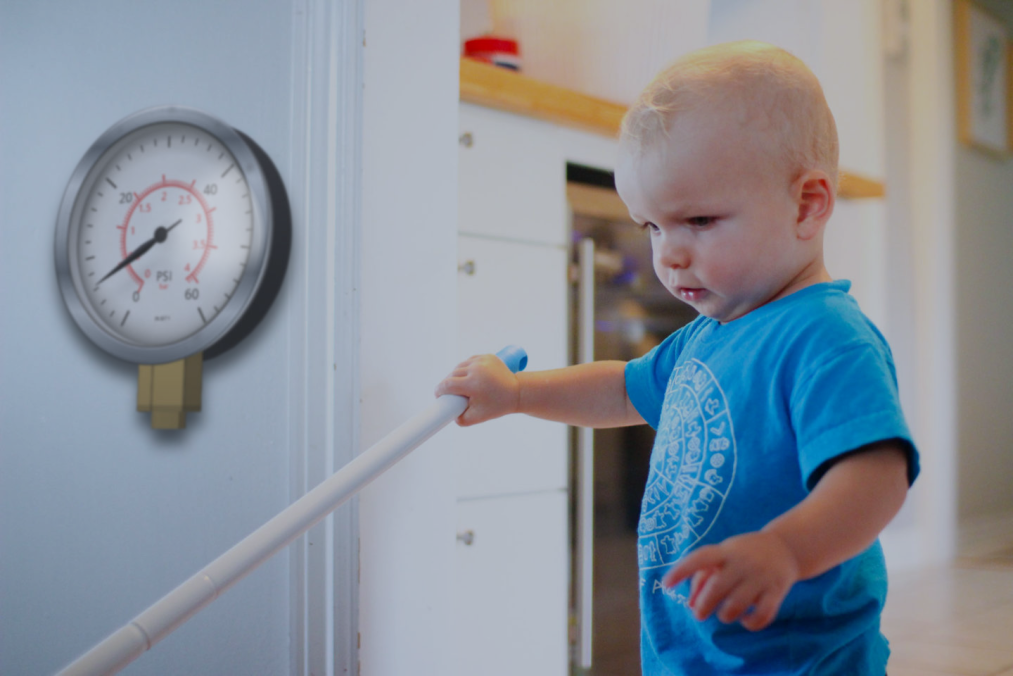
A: 6
